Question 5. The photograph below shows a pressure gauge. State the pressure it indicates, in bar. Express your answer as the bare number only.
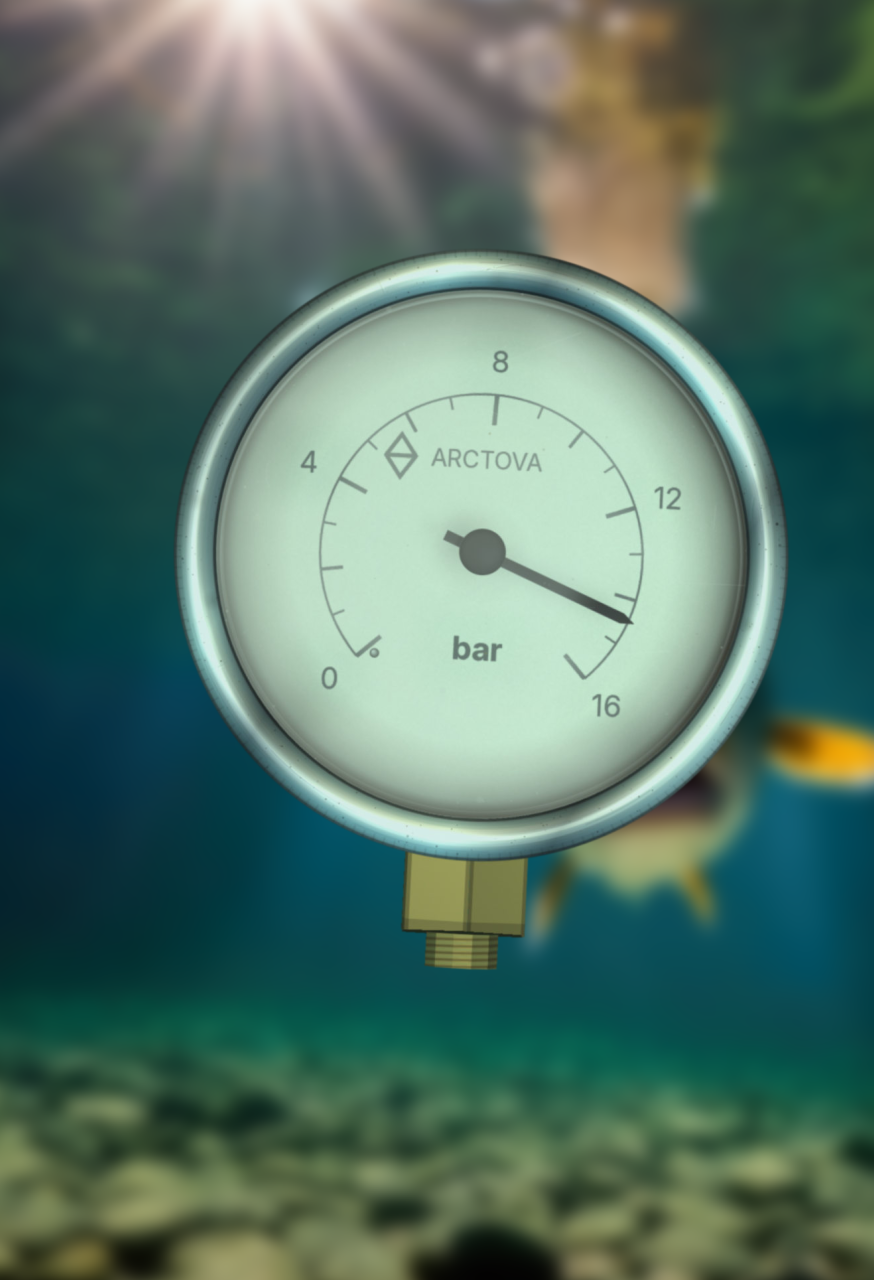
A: 14.5
